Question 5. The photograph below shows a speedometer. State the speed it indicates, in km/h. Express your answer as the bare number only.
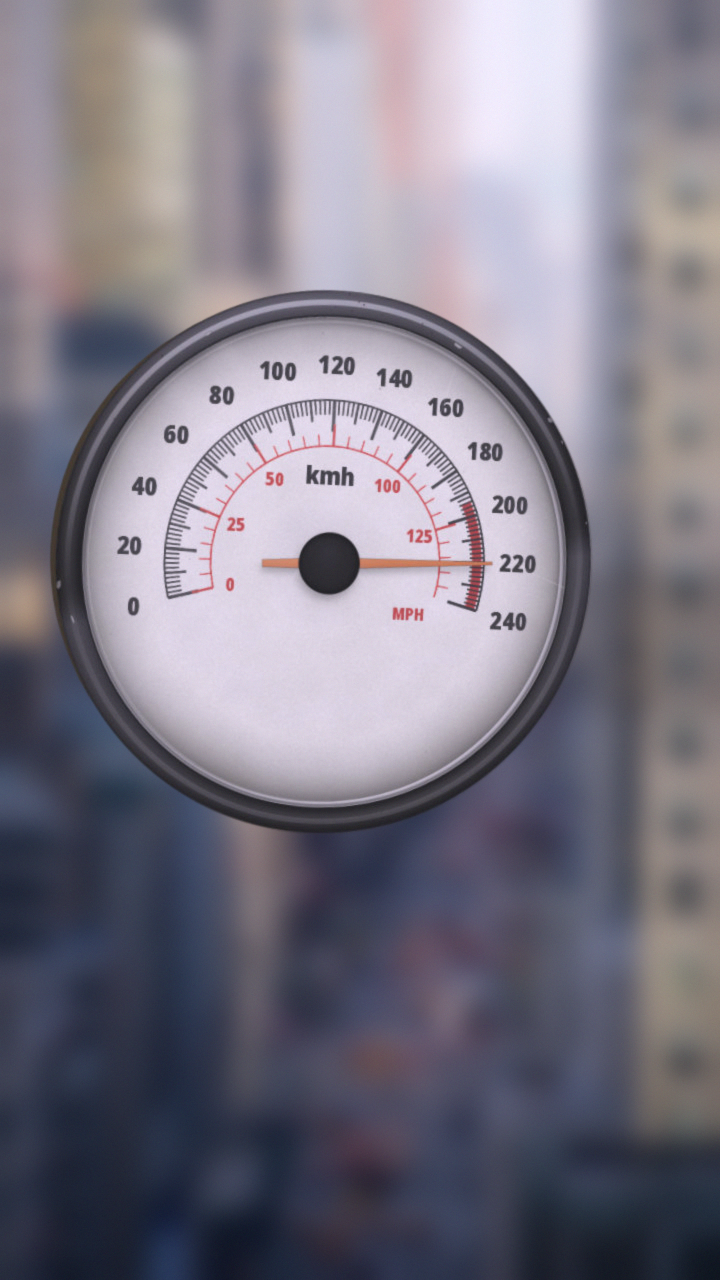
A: 220
